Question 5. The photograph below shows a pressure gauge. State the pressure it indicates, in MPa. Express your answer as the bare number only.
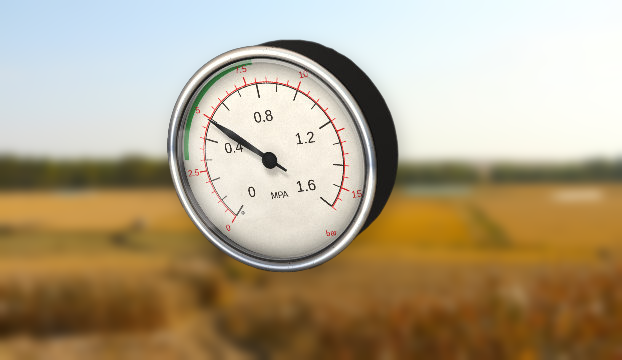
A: 0.5
